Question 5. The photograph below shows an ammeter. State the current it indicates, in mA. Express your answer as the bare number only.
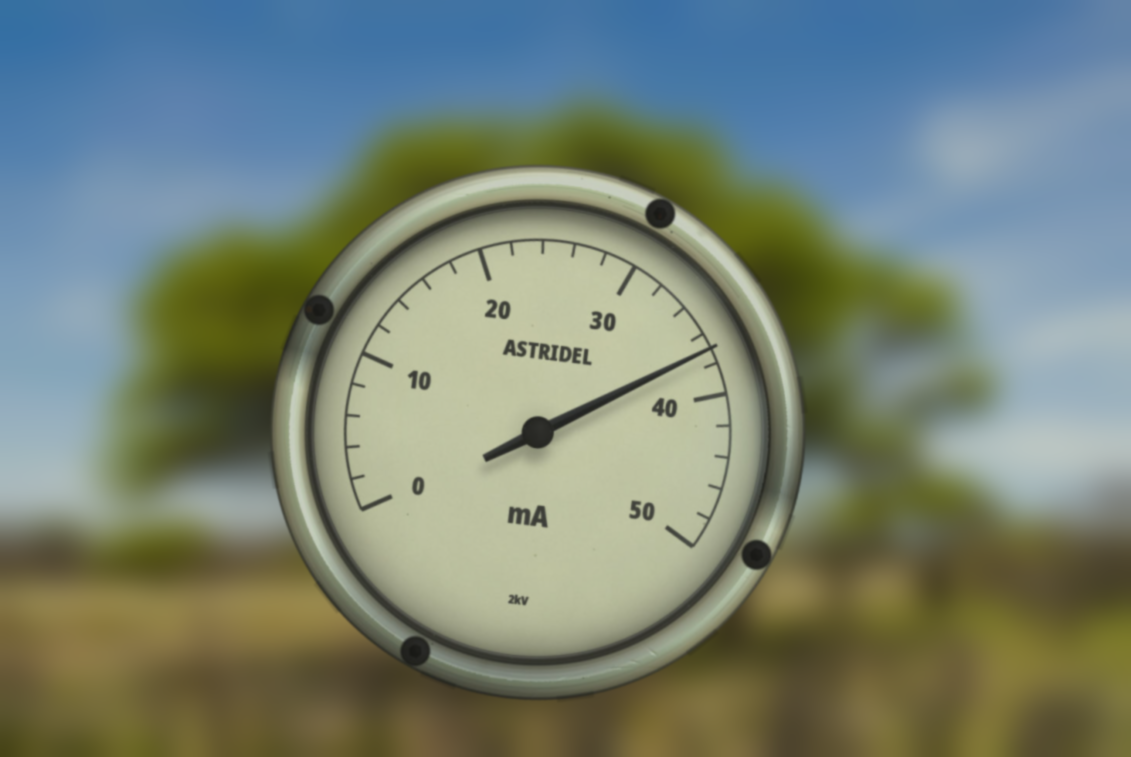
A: 37
